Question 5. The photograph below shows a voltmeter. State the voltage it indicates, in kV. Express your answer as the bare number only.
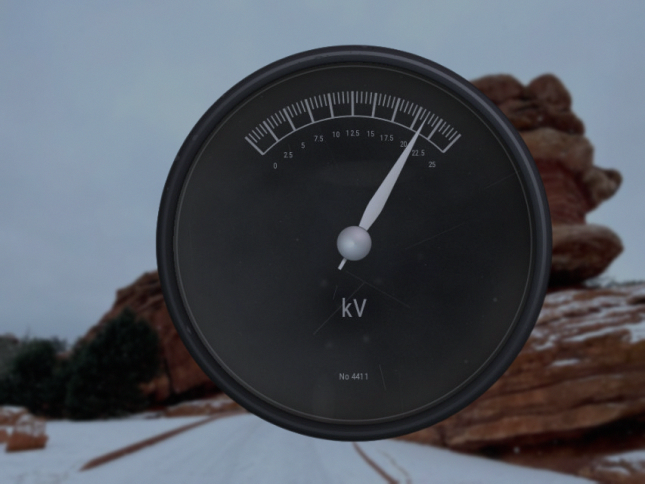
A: 21
